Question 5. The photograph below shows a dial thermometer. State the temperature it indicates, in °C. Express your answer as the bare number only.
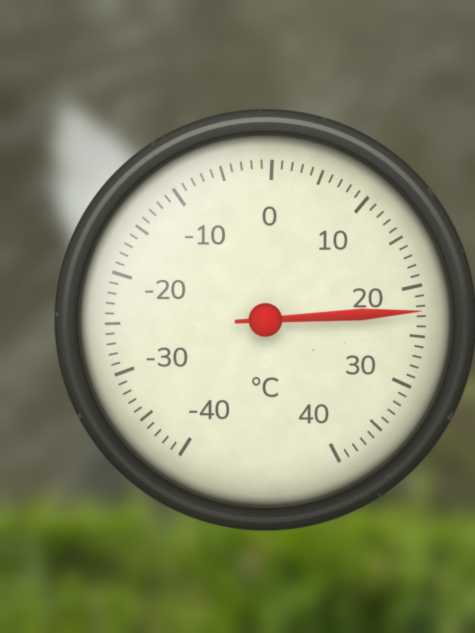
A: 22.5
